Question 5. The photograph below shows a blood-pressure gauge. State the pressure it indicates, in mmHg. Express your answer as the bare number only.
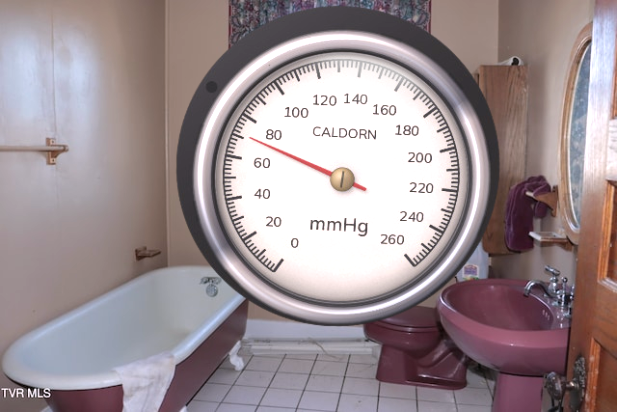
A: 72
